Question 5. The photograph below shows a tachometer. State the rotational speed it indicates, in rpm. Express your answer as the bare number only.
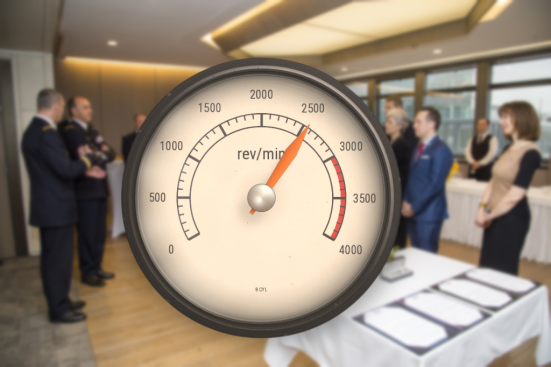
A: 2550
